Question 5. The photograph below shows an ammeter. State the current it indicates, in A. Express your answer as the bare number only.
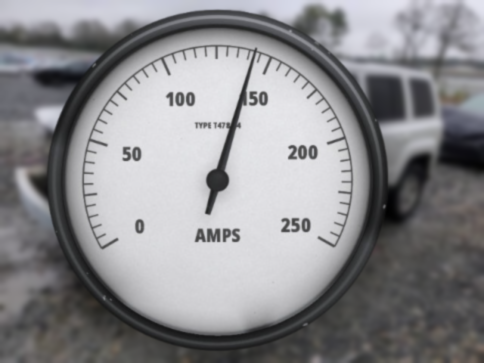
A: 142.5
